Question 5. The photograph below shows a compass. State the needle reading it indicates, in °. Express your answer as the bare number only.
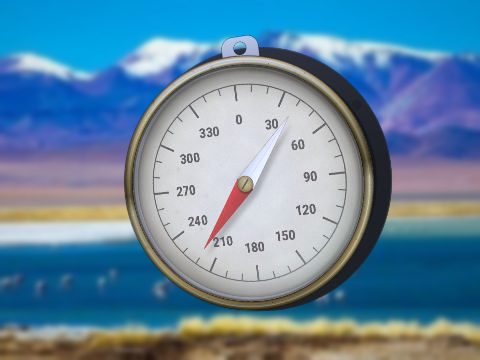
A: 220
